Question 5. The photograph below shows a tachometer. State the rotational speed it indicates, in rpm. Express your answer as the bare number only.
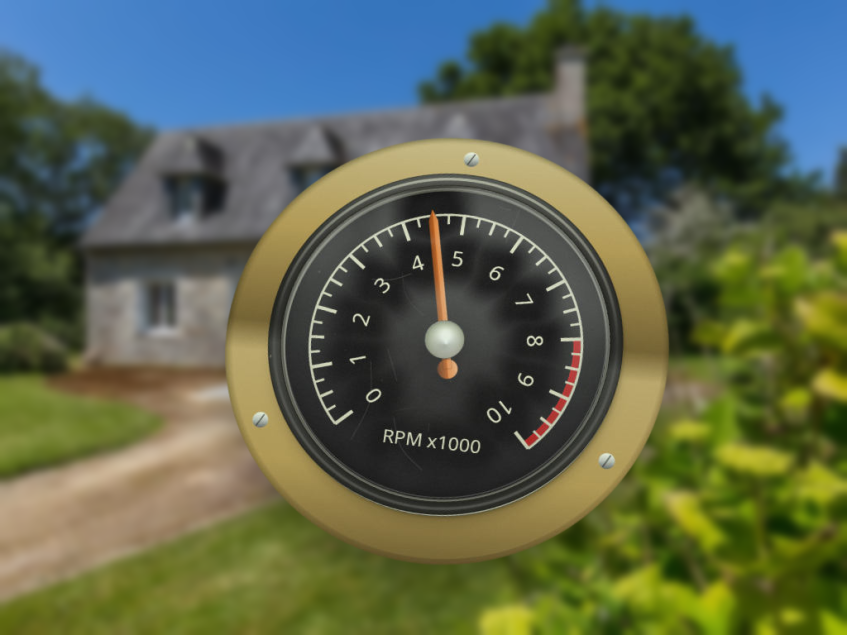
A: 4500
